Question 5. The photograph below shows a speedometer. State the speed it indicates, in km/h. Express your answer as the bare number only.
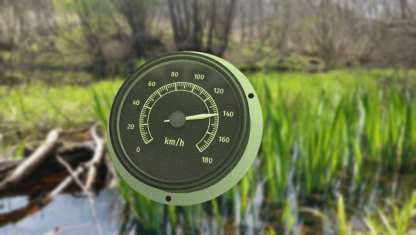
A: 140
